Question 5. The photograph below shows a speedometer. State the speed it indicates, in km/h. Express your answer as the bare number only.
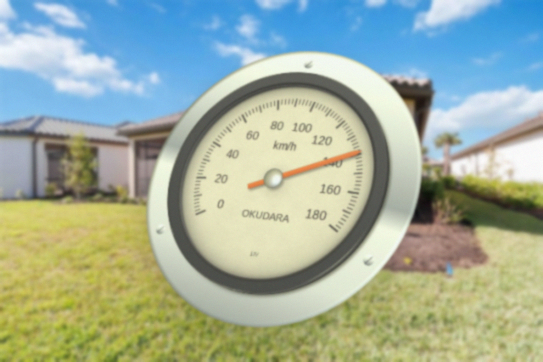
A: 140
